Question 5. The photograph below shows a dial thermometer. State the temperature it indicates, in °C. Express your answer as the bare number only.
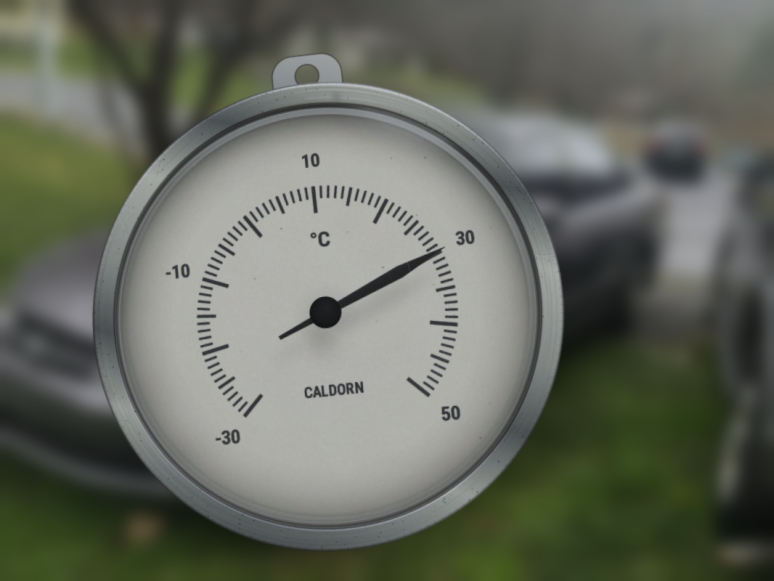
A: 30
